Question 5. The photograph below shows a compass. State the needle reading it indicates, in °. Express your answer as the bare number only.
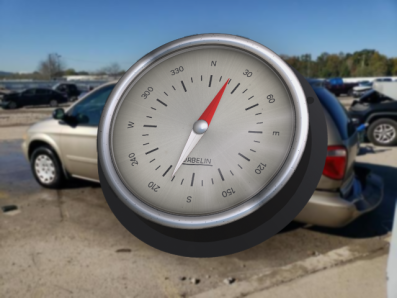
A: 20
